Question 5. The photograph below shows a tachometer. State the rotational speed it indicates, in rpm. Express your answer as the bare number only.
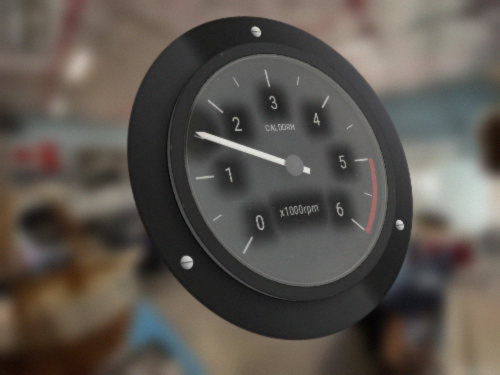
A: 1500
